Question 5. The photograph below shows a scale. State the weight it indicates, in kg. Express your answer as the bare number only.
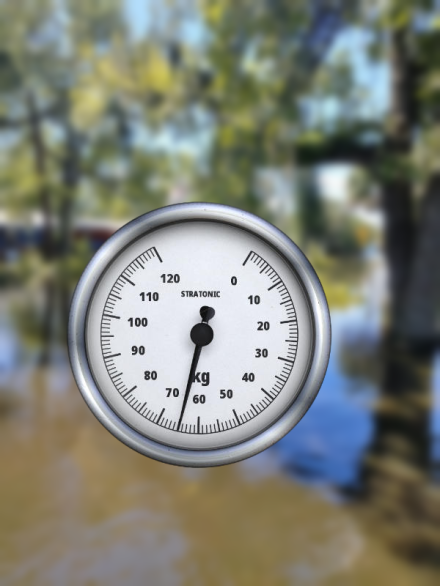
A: 65
